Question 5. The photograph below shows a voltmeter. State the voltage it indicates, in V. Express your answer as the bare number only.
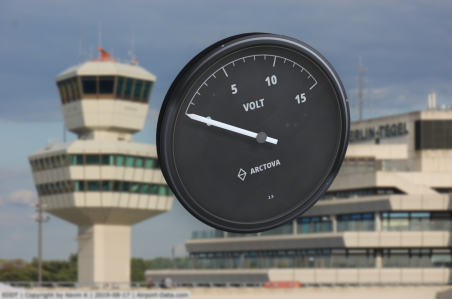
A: 0
